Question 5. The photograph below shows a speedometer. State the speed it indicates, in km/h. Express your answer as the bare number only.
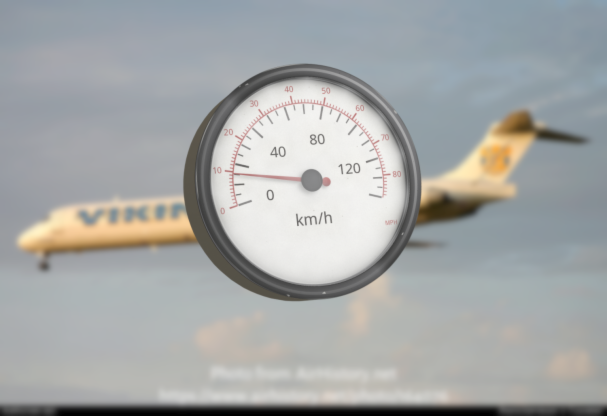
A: 15
